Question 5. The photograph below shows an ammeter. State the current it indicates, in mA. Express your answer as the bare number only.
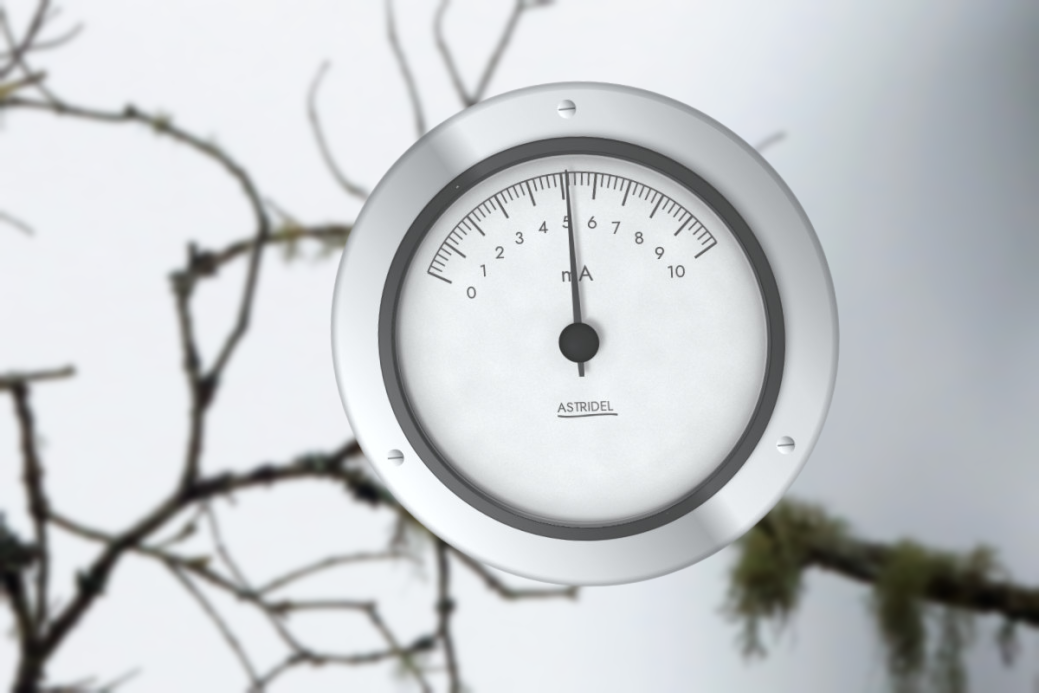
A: 5.2
